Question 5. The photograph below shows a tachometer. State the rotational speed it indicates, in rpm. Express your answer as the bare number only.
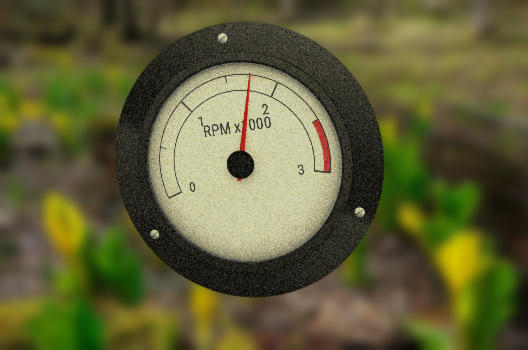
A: 1750
